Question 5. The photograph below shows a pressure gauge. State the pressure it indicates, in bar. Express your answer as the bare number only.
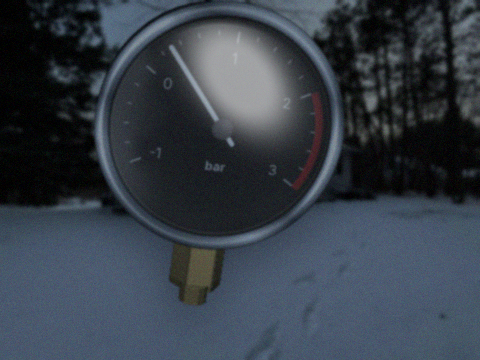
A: 0.3
